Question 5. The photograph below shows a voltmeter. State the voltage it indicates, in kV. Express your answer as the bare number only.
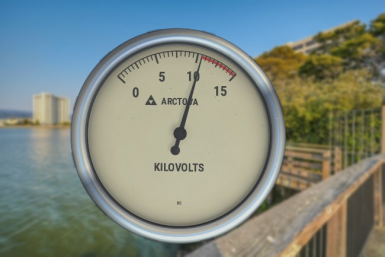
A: 10.5
